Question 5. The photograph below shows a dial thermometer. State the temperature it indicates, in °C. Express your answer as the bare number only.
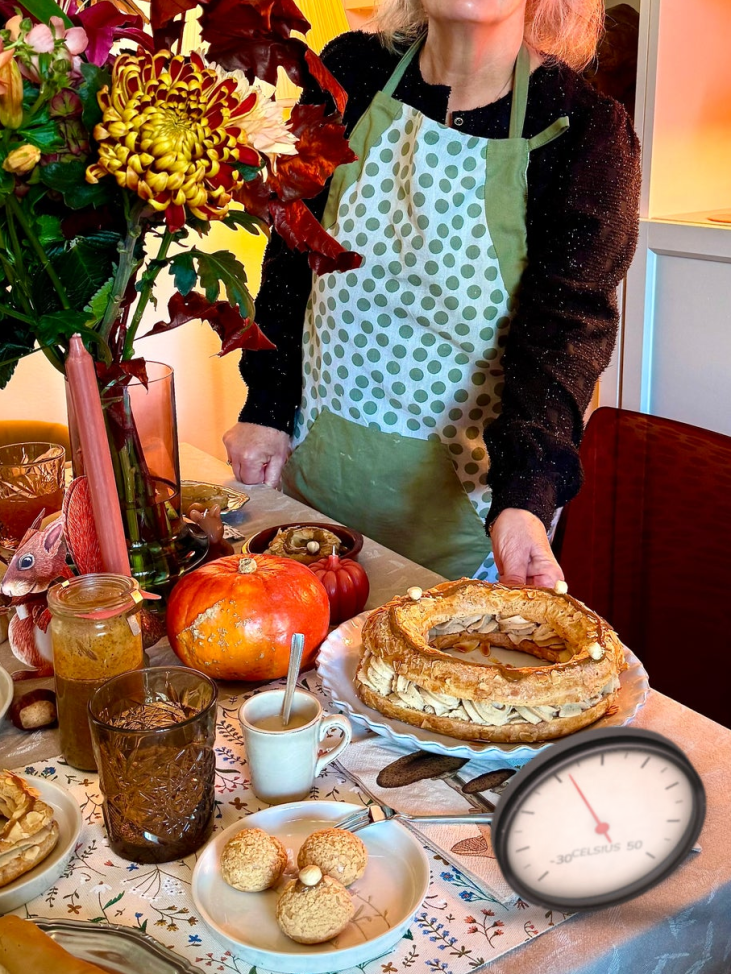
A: 2.5
